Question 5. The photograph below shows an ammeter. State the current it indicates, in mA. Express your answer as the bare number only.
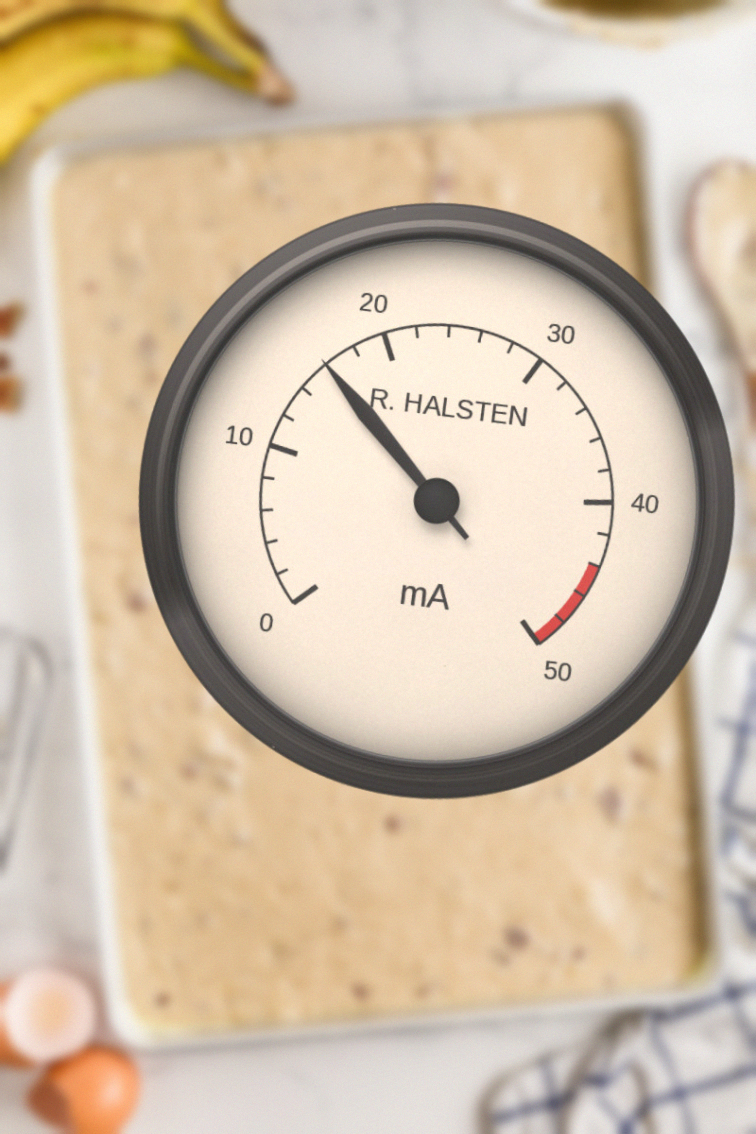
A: 16
